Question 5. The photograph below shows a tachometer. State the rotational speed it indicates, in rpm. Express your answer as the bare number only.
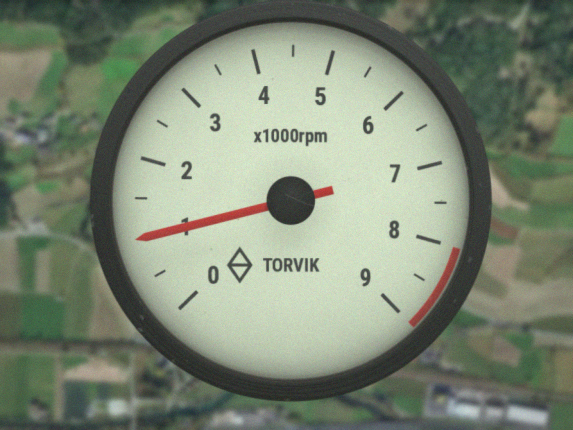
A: 1000
